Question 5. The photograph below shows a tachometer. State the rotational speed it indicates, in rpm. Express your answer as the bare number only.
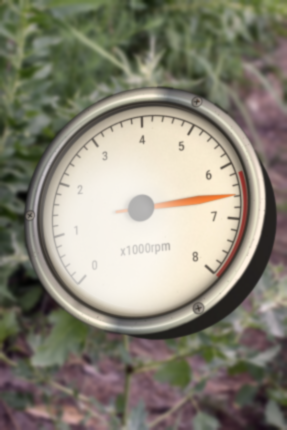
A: 6600
